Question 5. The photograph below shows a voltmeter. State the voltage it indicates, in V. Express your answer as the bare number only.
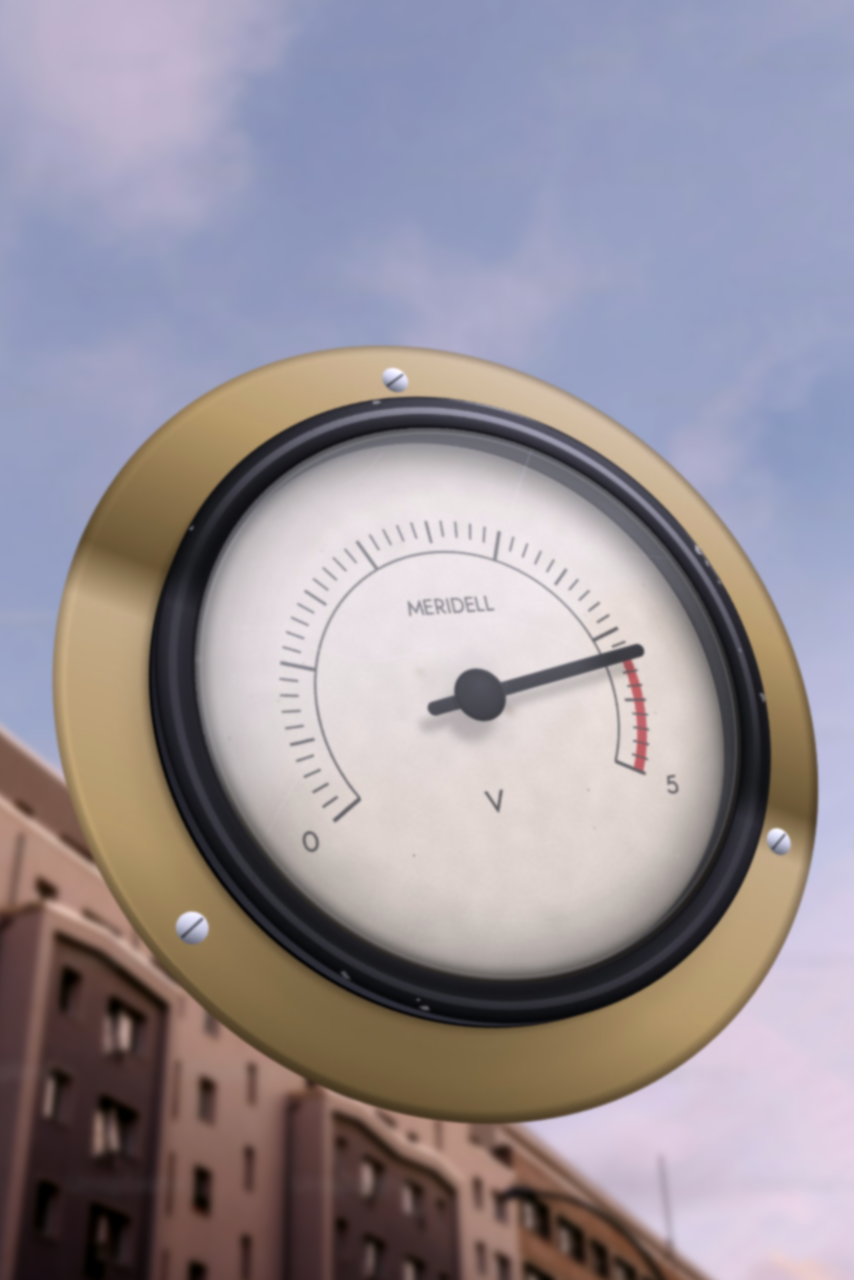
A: 4.2
